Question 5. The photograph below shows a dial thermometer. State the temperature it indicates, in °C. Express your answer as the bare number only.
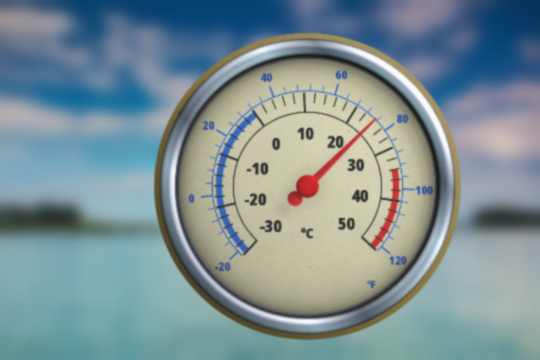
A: 24
